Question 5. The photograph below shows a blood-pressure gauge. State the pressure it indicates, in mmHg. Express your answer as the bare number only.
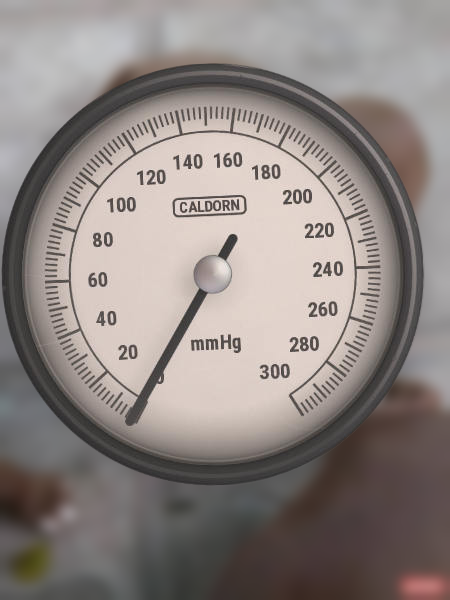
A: 2
